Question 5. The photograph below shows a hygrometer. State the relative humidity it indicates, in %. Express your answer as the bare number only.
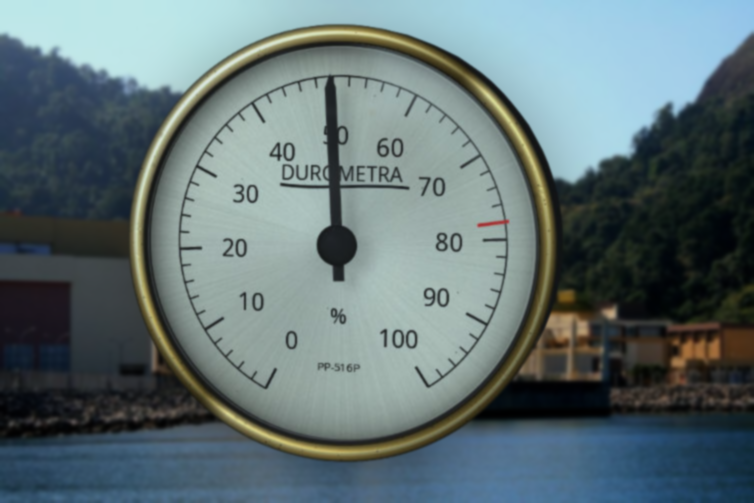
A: 50
